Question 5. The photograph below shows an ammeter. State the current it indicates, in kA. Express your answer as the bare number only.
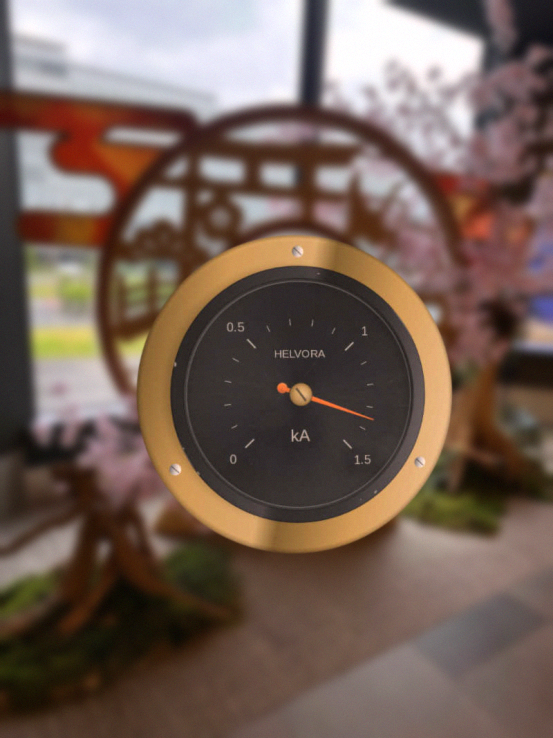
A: 1.35
